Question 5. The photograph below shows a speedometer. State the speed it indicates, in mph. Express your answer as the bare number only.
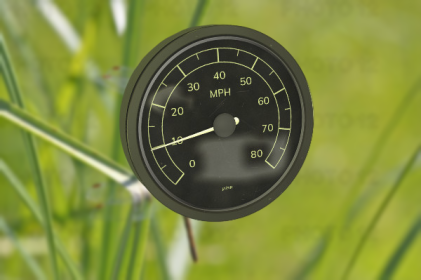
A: 10
